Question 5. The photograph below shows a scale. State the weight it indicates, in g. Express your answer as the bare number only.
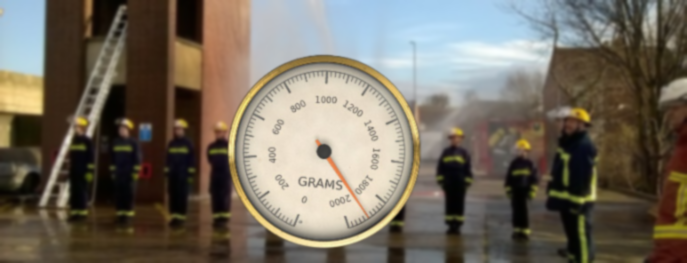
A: 1900
